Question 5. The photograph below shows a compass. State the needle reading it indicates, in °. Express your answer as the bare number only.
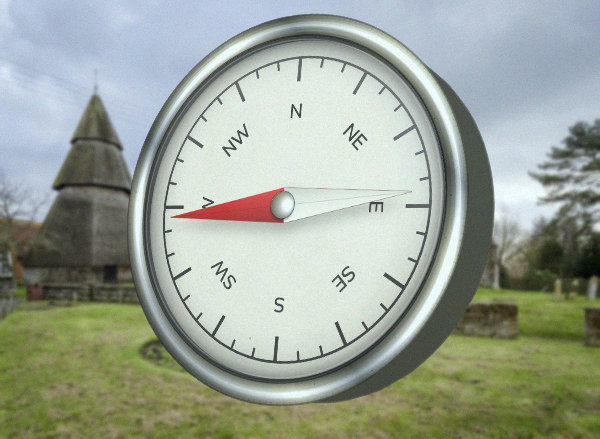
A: 265
